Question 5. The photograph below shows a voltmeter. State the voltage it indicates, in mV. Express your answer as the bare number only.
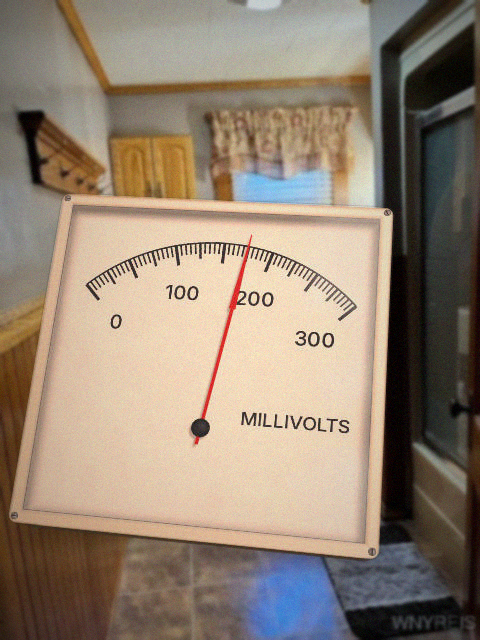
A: 175
